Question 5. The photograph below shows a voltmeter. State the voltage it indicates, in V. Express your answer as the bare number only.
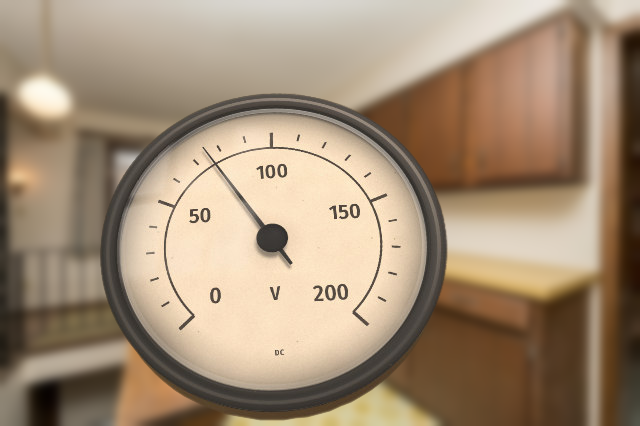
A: 75
